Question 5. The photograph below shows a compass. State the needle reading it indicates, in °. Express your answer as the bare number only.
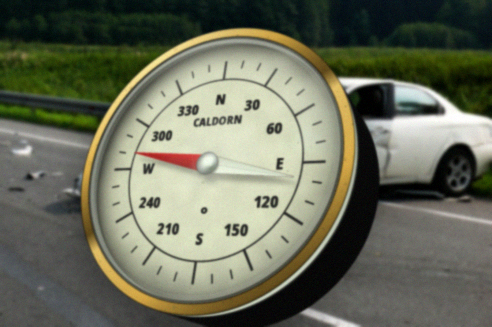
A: 280
